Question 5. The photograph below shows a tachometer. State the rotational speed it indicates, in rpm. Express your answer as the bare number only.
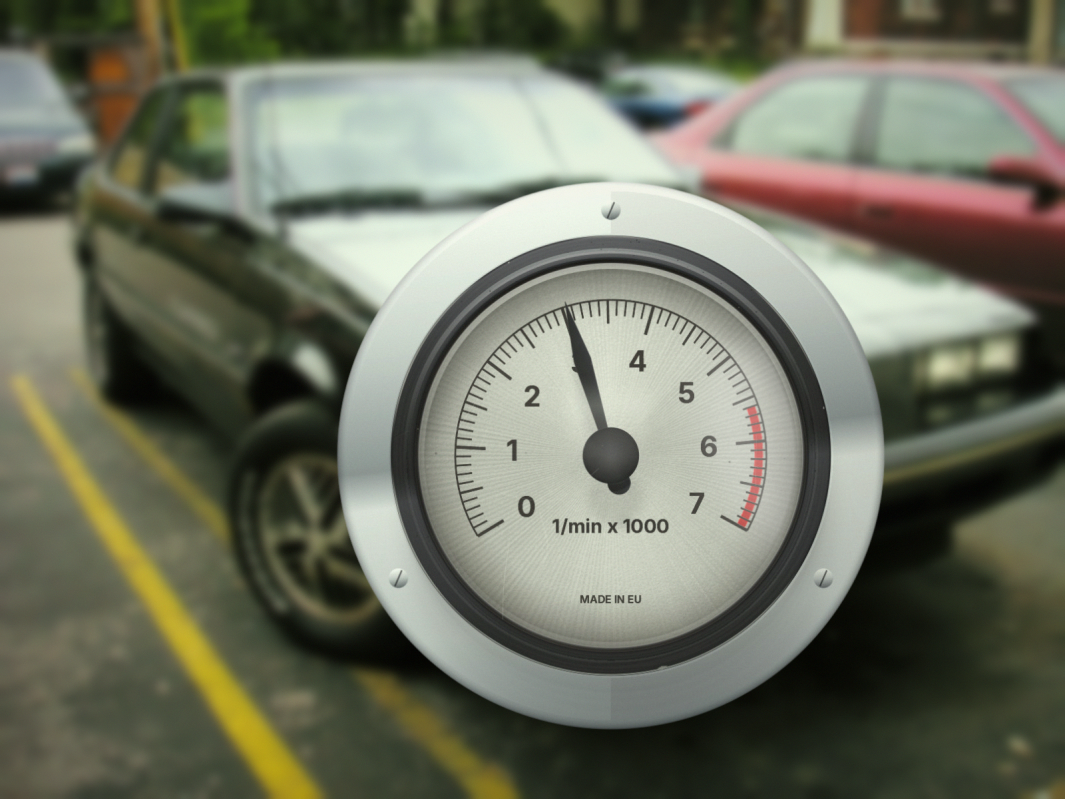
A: 3050
